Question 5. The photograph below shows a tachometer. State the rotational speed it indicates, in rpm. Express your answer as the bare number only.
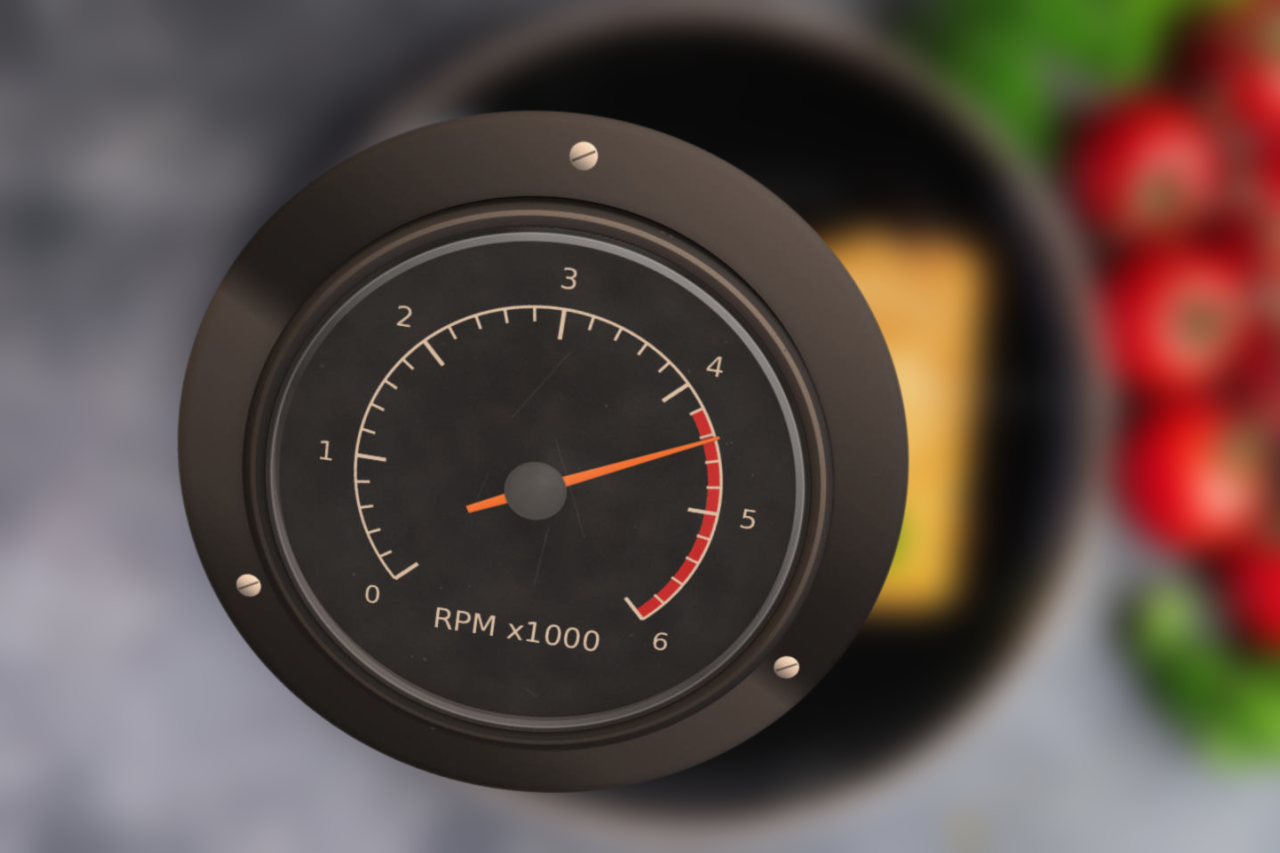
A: 4400
